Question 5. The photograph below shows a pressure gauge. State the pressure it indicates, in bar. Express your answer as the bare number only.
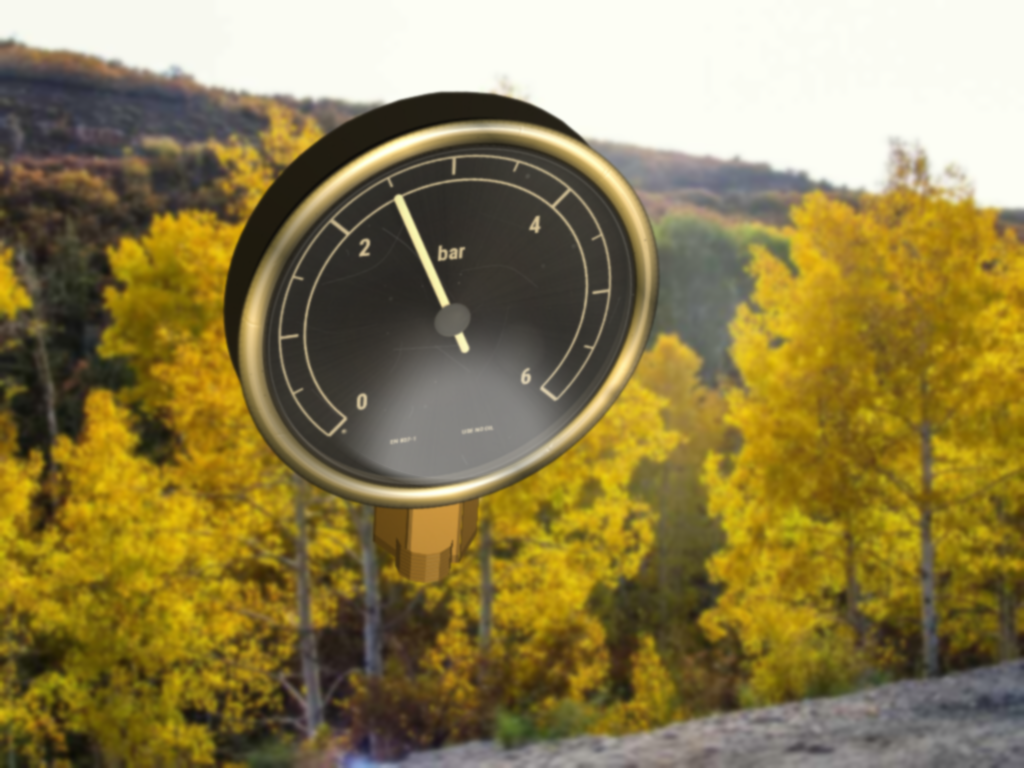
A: 2.5
